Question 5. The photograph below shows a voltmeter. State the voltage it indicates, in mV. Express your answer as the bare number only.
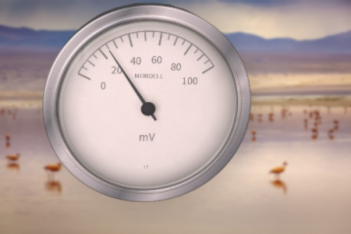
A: 25
